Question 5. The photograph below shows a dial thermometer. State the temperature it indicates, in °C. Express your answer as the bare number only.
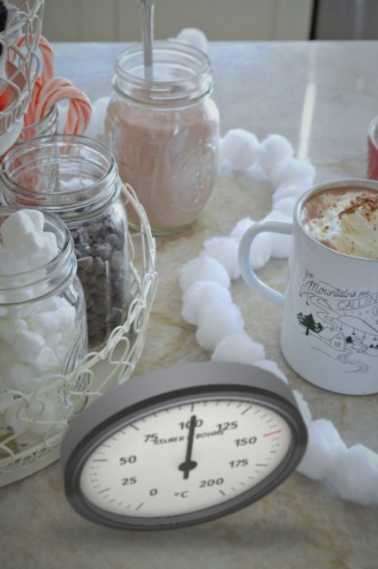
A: 100
